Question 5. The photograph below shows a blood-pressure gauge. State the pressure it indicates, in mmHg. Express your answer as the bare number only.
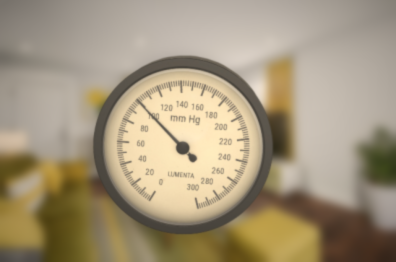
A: 100
